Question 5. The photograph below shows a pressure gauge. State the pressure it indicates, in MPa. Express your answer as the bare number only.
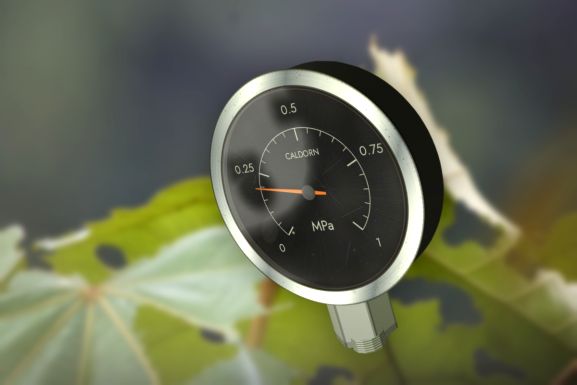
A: 0.2
